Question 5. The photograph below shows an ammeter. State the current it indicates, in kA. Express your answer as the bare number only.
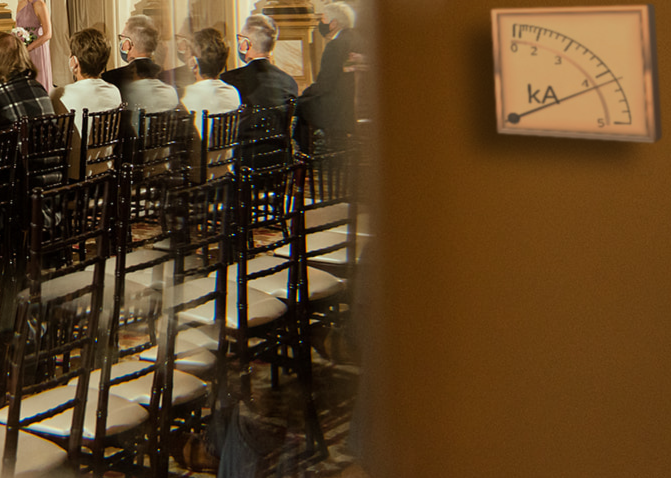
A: 4.2
